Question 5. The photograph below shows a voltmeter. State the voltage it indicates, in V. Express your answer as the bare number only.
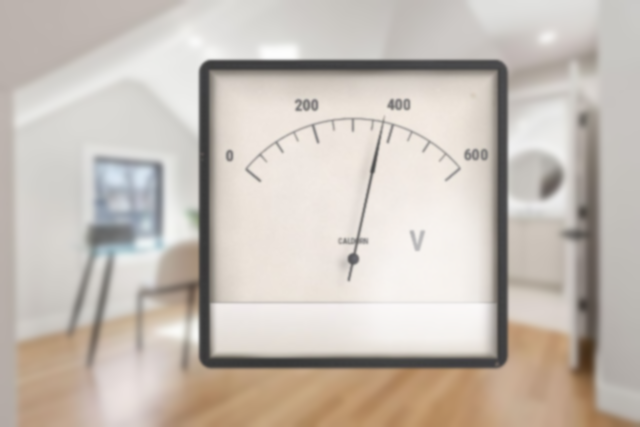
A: 375
